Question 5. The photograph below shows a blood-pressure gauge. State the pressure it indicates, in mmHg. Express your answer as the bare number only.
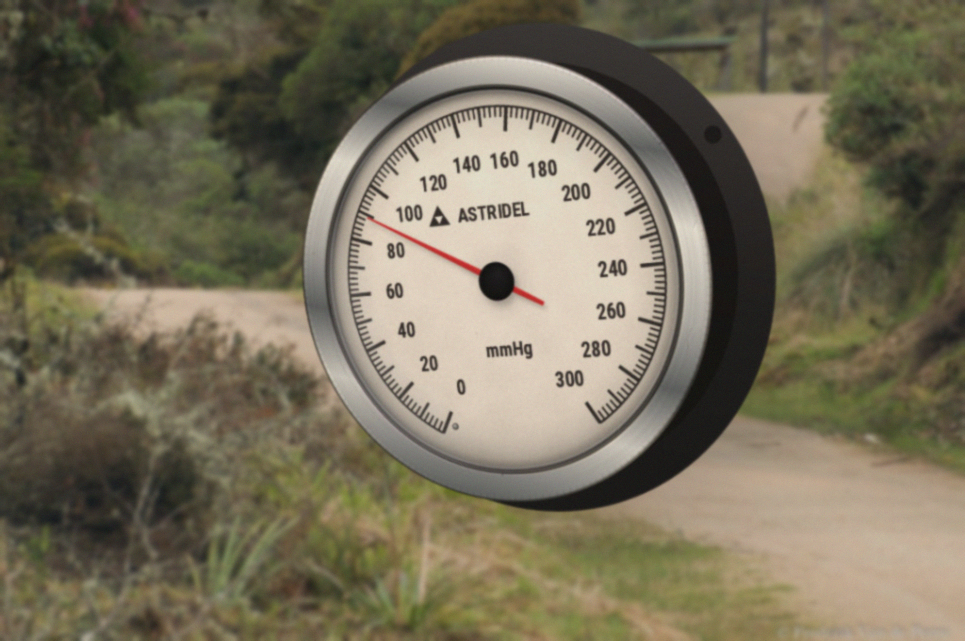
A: 90
